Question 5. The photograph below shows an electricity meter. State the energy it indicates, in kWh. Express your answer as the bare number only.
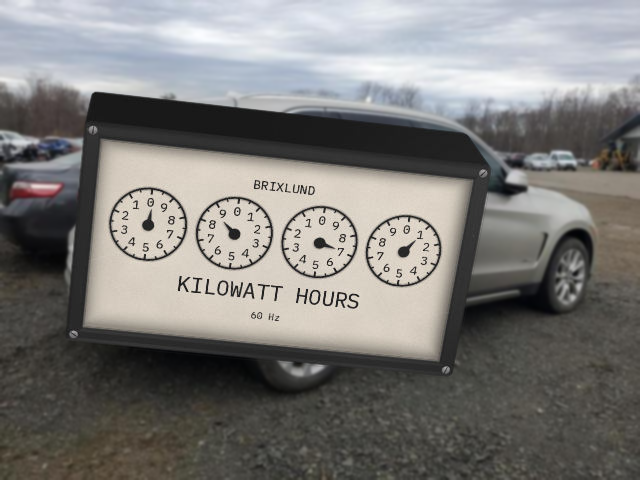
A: 9871
